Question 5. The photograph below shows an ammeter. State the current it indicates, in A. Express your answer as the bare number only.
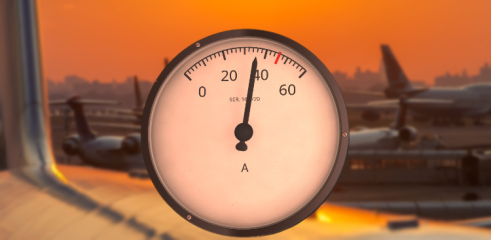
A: 36
